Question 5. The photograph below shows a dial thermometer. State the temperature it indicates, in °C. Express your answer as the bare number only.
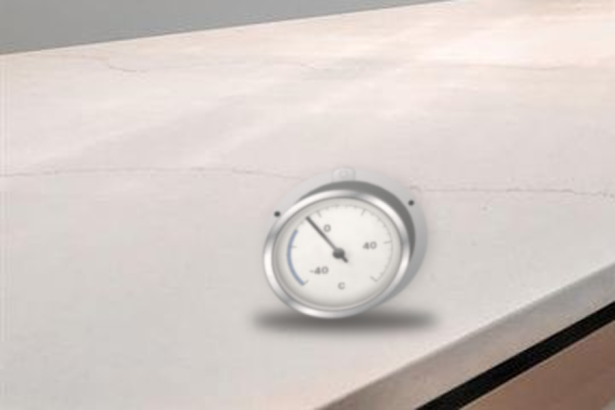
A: -4
